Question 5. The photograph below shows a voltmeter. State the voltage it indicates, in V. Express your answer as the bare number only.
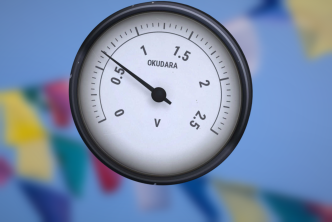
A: 0.65
